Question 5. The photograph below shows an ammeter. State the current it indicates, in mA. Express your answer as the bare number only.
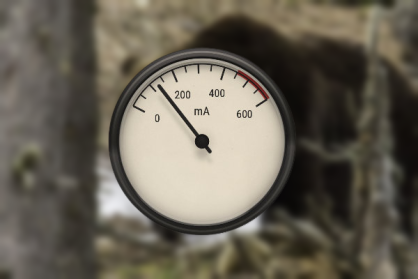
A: 125
